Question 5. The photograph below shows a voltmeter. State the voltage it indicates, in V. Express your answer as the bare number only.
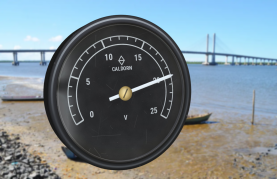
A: 20
